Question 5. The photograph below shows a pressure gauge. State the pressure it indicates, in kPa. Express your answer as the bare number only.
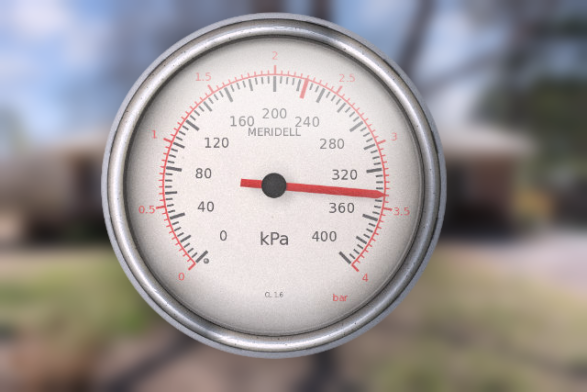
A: 340
